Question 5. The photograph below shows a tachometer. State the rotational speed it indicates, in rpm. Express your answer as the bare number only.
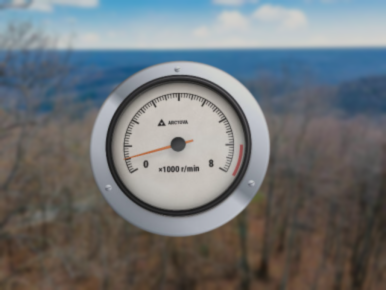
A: 500
